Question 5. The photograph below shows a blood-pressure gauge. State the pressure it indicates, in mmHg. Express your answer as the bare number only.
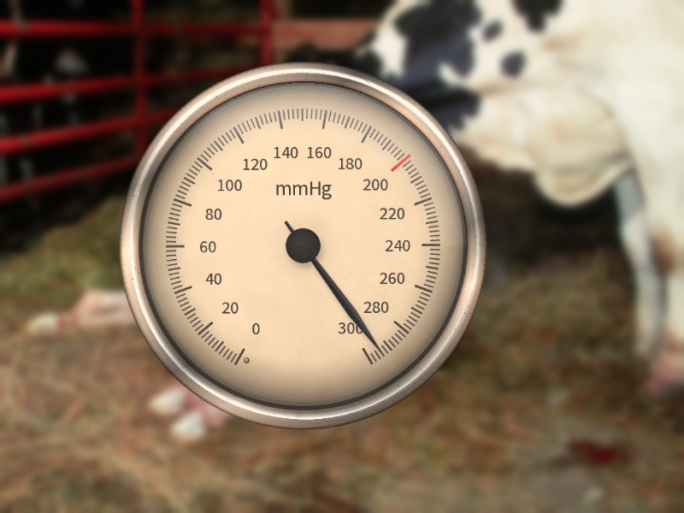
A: 294
